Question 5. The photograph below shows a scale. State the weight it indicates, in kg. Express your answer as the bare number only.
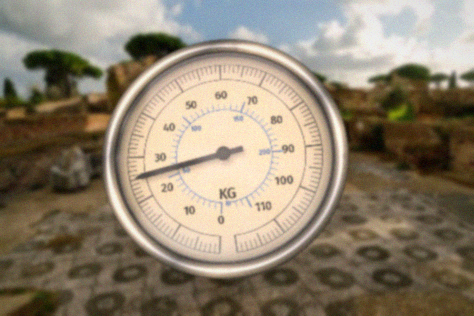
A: 25
